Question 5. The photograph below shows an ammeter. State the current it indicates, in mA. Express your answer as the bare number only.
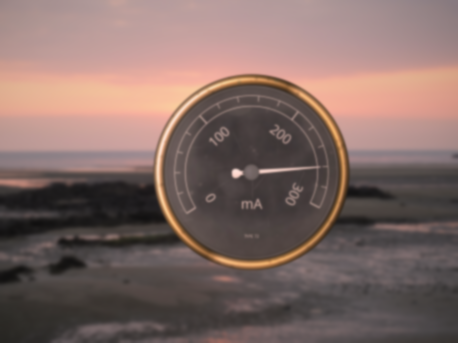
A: 260
